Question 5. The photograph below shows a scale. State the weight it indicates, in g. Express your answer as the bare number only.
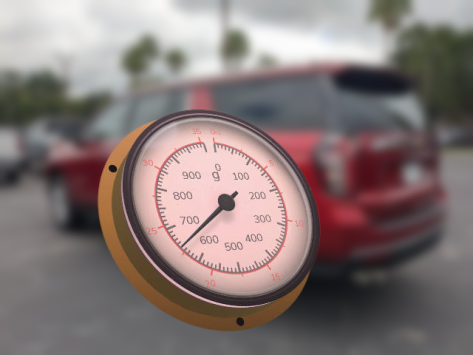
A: 650
